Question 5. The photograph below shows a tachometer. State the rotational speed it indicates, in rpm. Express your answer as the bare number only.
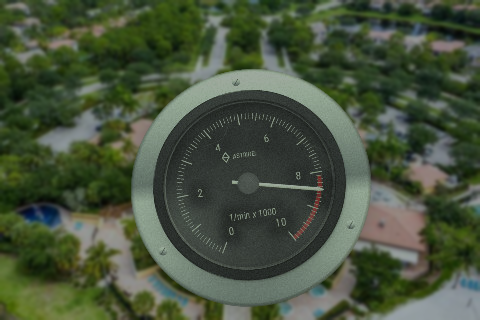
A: 8500
